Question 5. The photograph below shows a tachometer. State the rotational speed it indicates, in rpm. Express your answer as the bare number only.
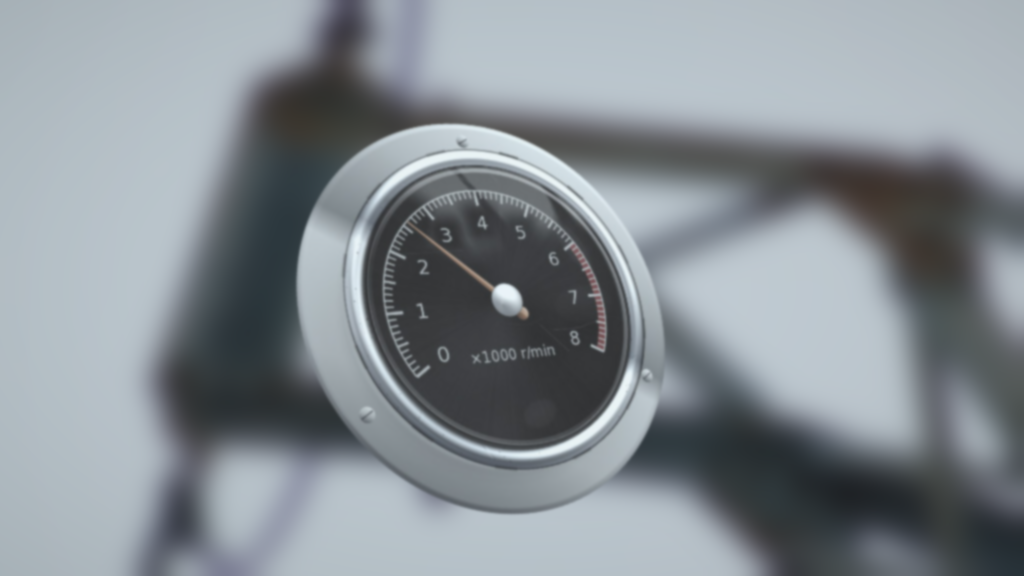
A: 2500
